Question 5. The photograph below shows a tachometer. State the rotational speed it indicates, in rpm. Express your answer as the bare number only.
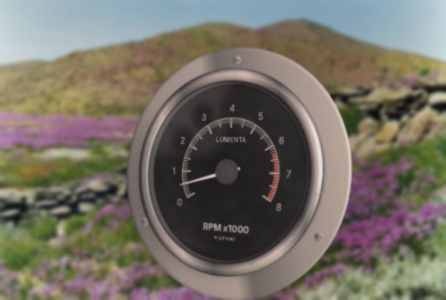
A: 500
